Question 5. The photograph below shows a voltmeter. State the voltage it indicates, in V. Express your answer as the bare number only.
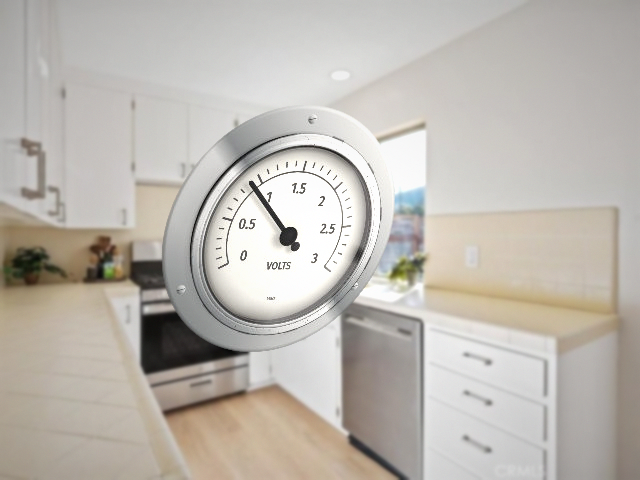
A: 0.9
